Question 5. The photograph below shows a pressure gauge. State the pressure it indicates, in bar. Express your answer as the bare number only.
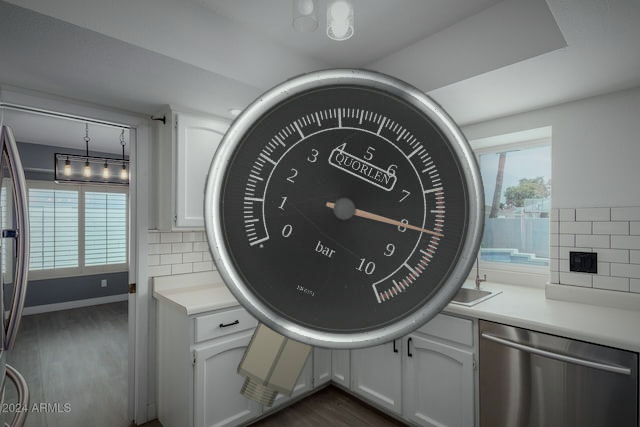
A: 8
